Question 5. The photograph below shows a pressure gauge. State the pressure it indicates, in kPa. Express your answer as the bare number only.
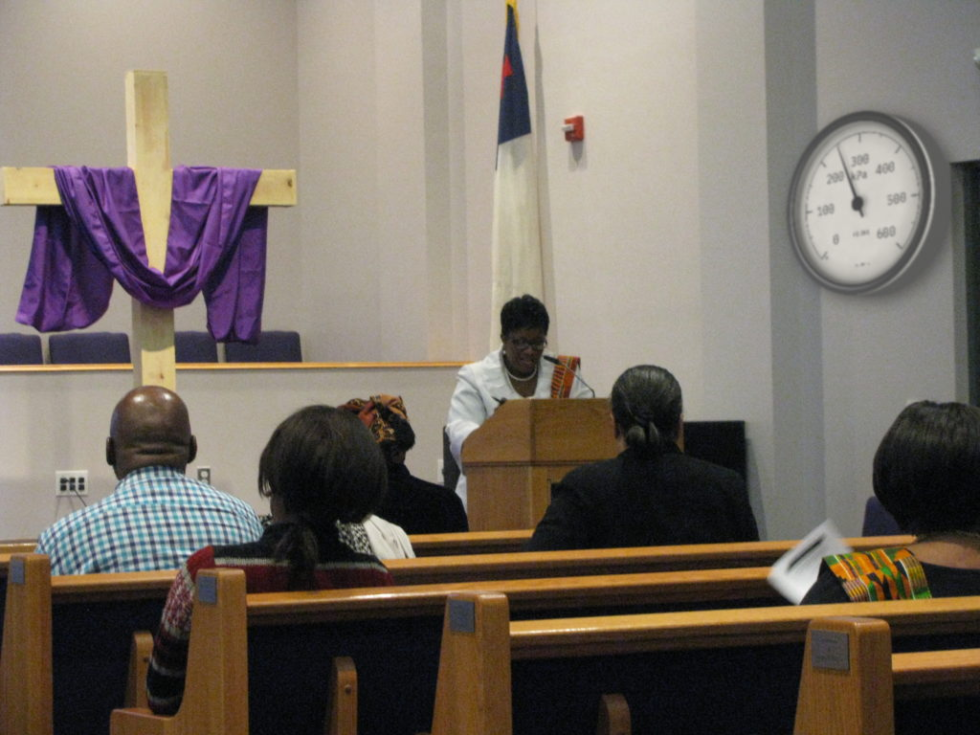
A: 250
